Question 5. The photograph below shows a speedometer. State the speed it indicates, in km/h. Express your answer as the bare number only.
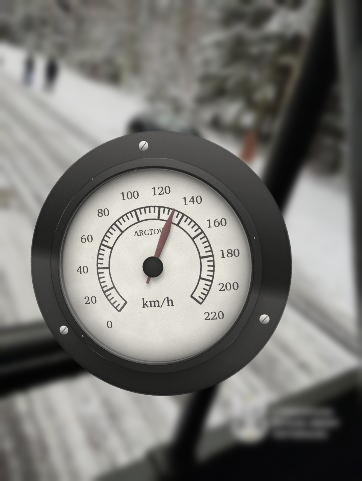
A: 132
